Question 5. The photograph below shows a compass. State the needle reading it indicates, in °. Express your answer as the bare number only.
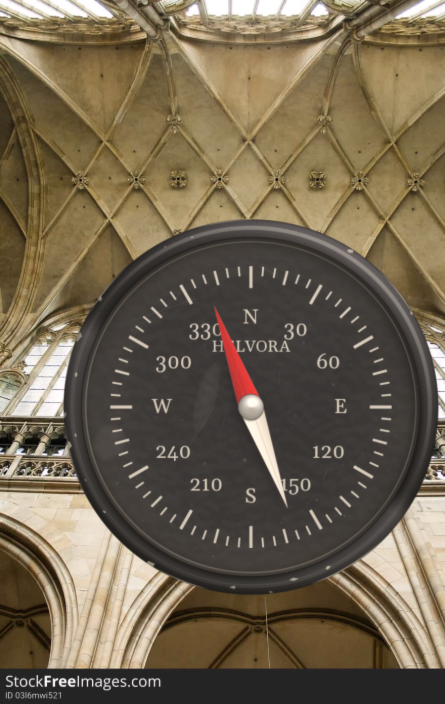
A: 340
